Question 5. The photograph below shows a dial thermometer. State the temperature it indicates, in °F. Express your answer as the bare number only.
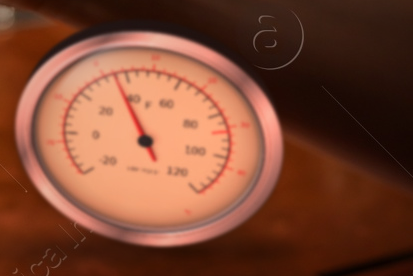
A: 36
